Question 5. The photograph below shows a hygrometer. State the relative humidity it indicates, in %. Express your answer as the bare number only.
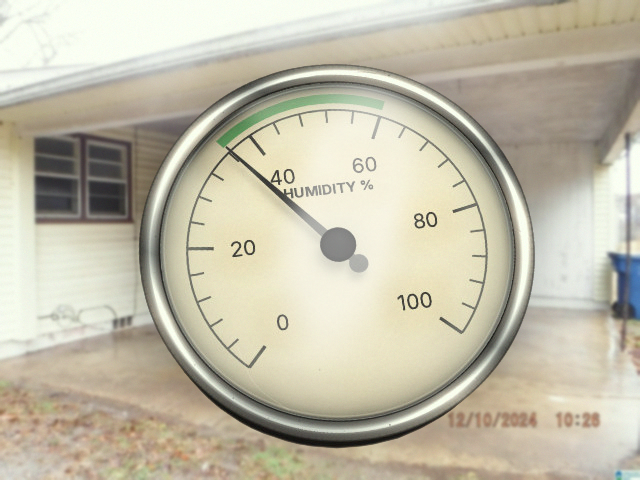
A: 36
